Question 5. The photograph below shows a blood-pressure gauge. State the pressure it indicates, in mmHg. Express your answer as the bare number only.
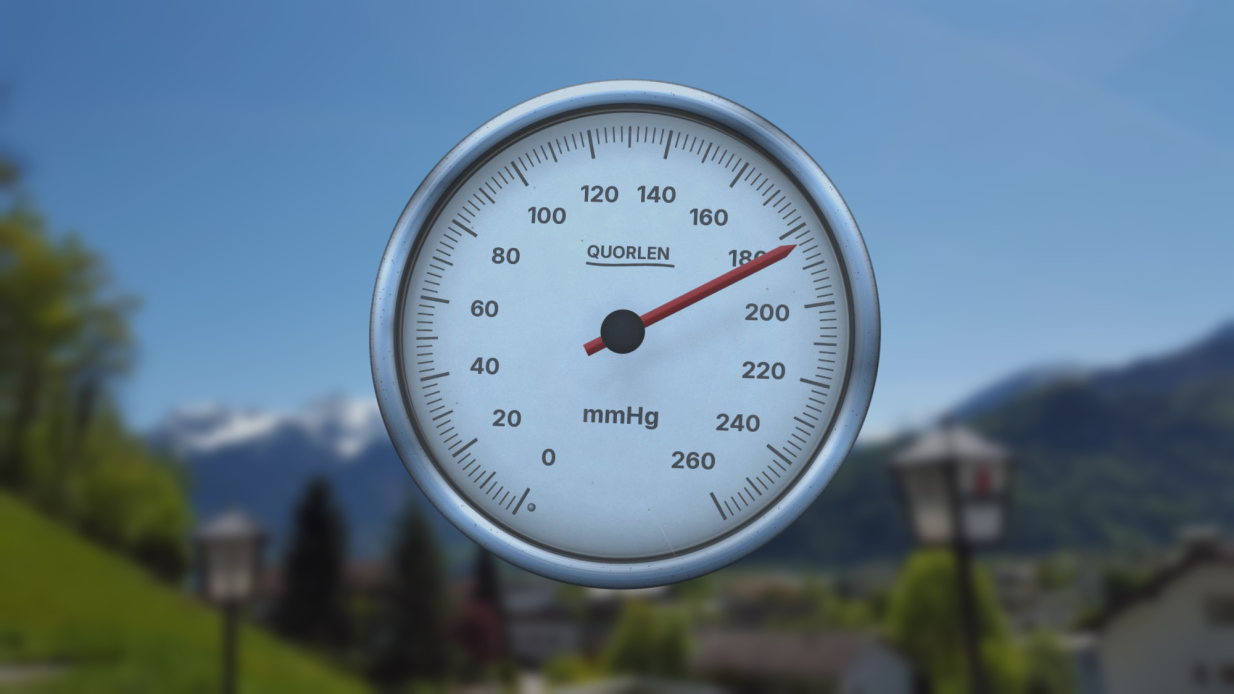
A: 184
